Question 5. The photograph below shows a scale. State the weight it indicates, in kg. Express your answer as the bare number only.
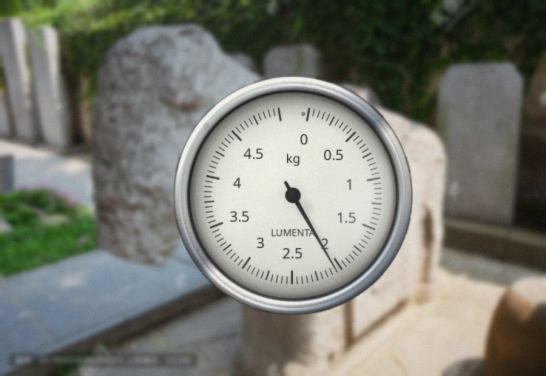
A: 2.05
